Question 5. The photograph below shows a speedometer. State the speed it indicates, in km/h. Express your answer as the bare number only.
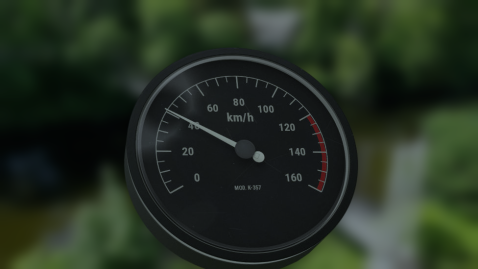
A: 40
